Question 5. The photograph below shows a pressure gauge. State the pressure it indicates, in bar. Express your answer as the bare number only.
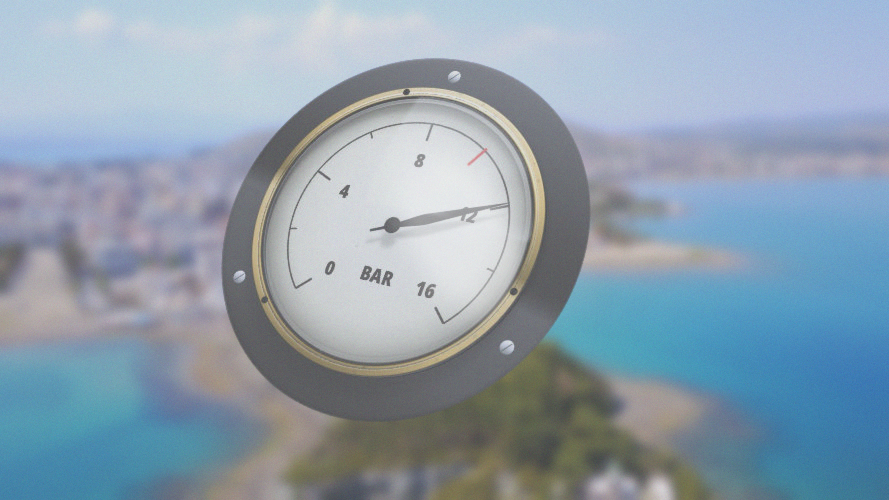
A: 12
